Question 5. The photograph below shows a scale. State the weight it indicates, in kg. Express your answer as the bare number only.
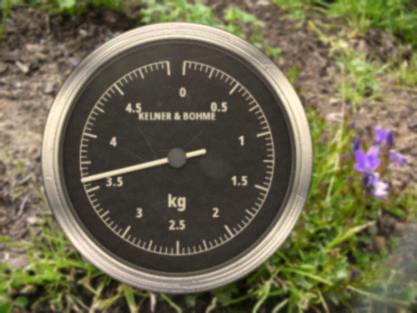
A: 3.6
